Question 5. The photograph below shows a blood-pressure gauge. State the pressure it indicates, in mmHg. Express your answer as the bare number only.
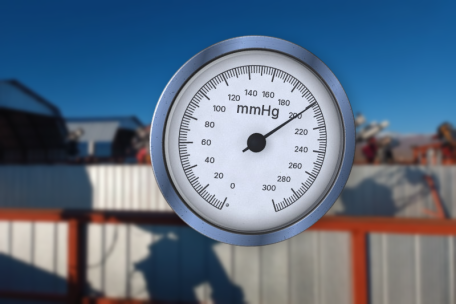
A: 200
